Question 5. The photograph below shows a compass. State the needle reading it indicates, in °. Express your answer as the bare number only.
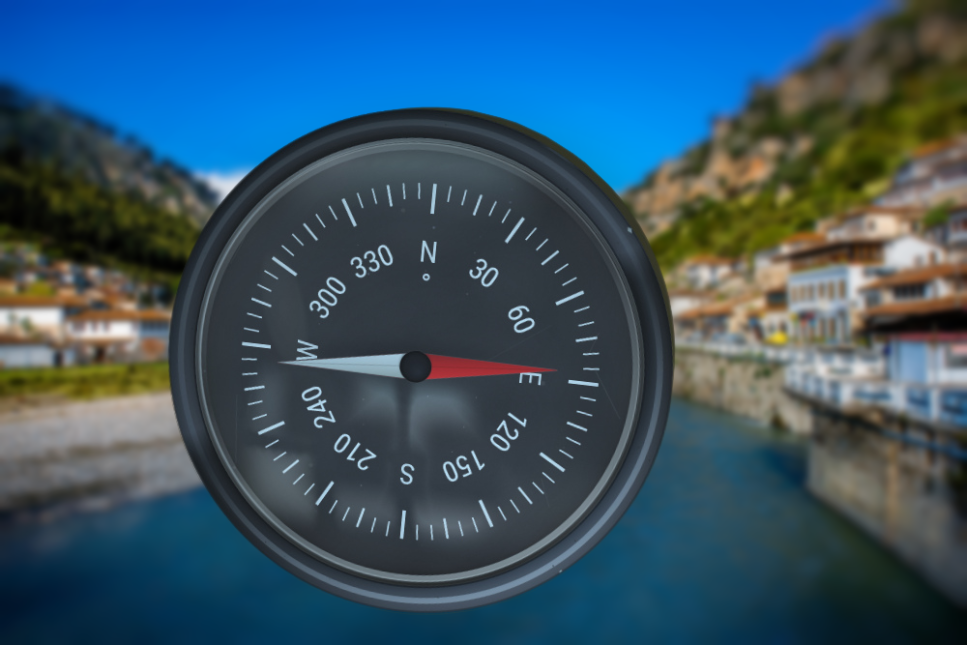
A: 85
